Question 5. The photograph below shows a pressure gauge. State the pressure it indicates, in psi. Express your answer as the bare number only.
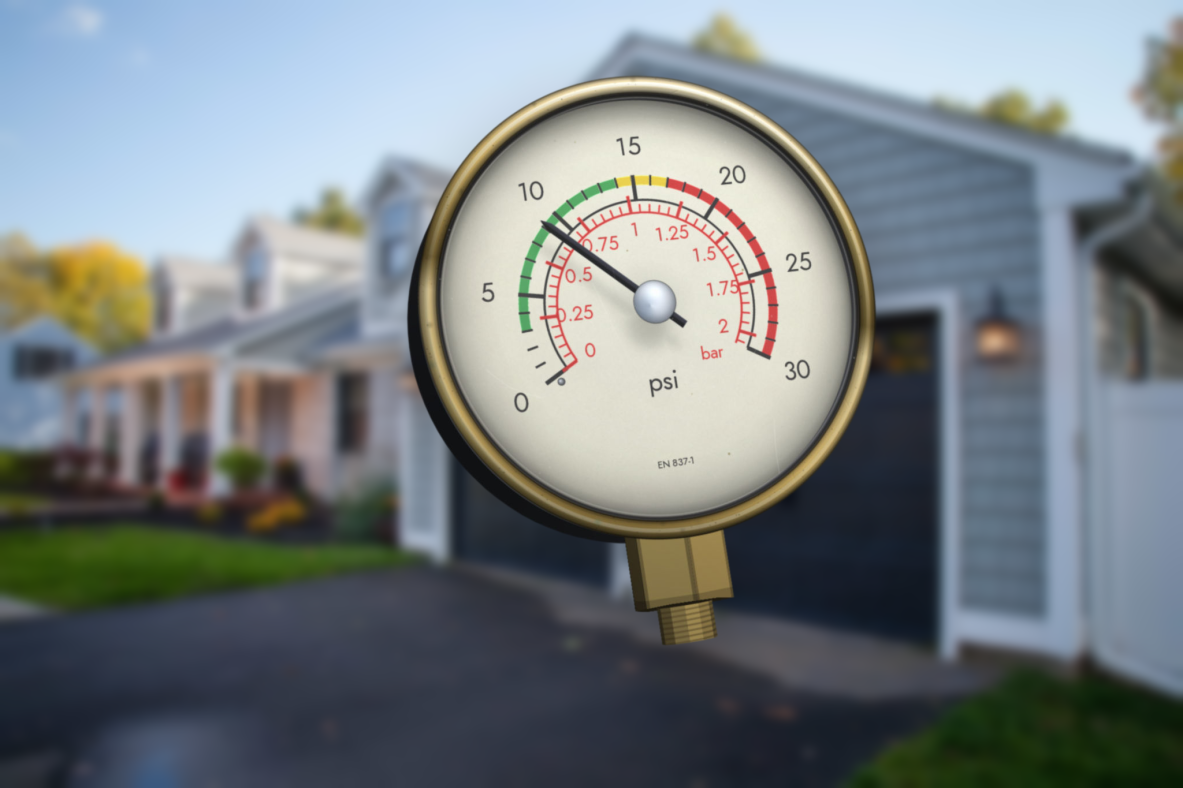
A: 9
